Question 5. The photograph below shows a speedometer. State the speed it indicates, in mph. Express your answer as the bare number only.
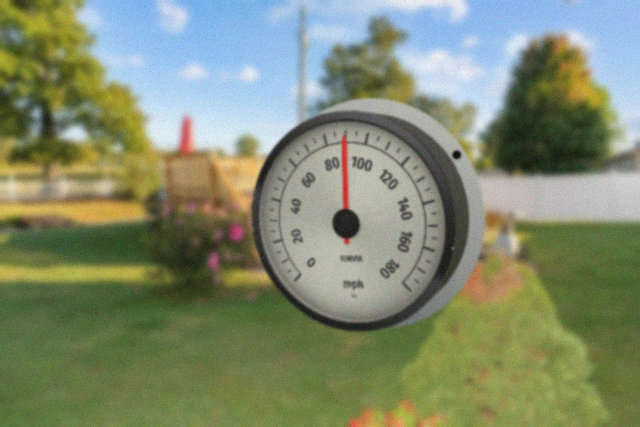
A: 90
